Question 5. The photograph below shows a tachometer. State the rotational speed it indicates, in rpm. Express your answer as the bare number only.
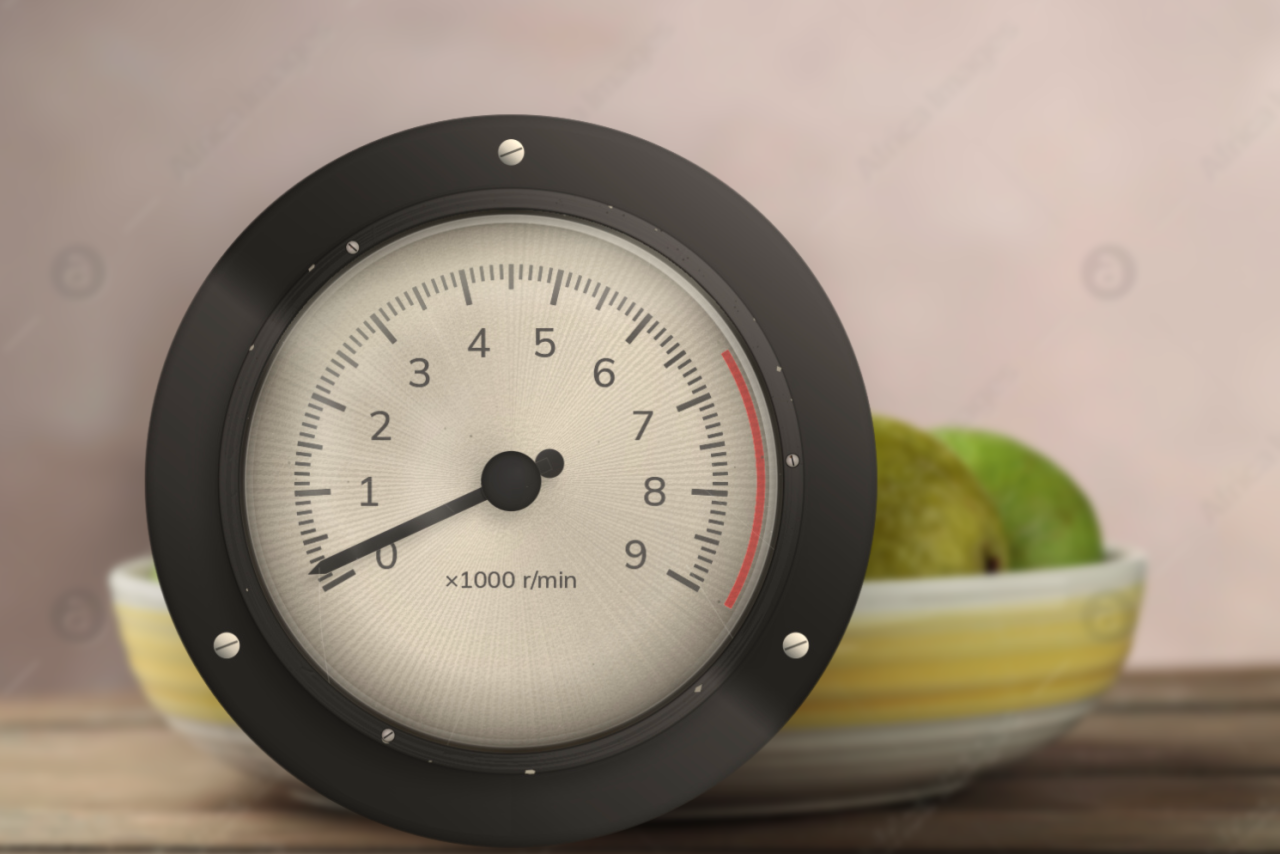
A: 200
